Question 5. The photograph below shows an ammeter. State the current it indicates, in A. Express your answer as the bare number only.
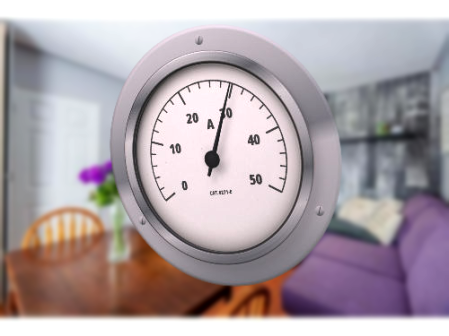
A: 30
